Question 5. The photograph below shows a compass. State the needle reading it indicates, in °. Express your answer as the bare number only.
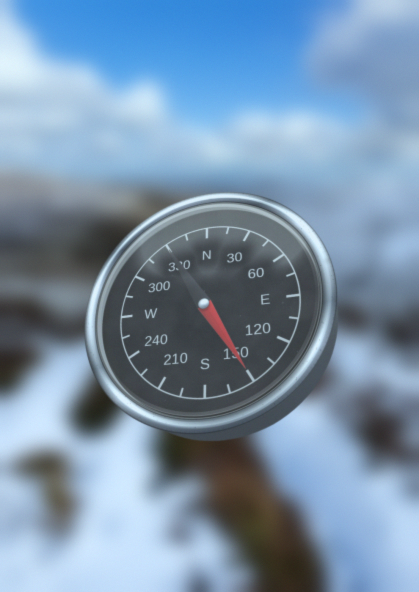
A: 150
